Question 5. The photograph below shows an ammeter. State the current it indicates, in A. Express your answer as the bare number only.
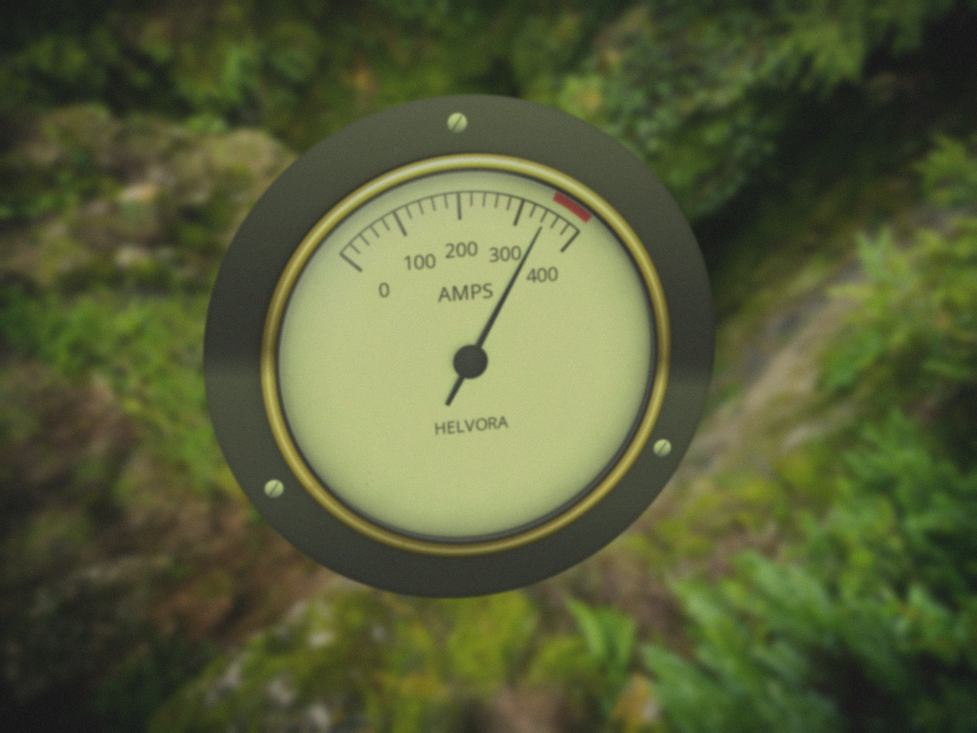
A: 340
